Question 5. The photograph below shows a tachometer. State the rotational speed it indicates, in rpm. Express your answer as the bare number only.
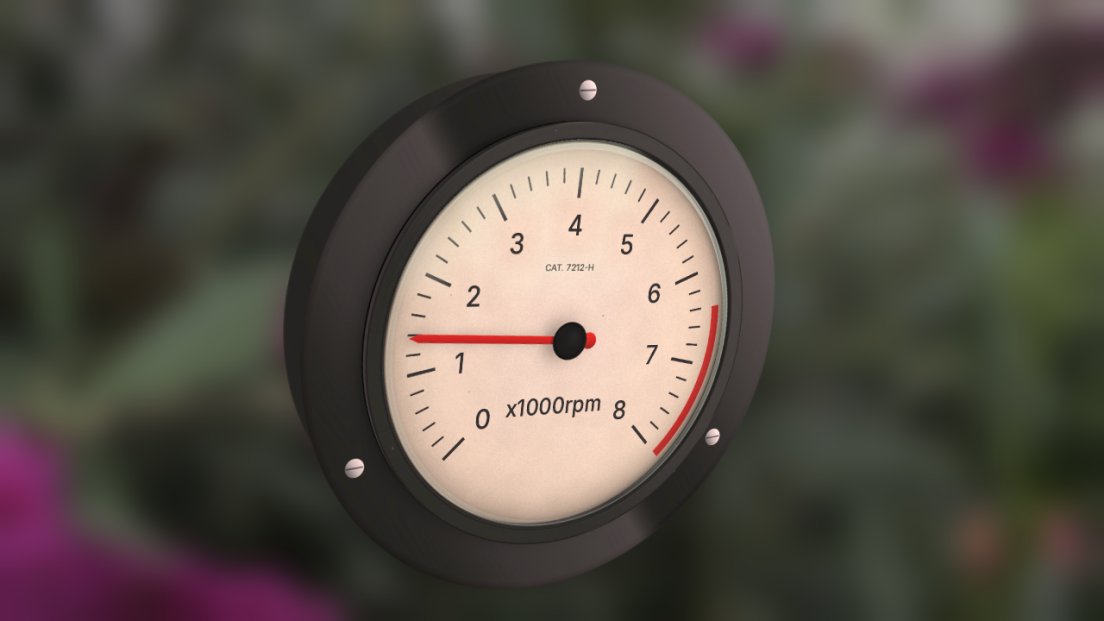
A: 1400
